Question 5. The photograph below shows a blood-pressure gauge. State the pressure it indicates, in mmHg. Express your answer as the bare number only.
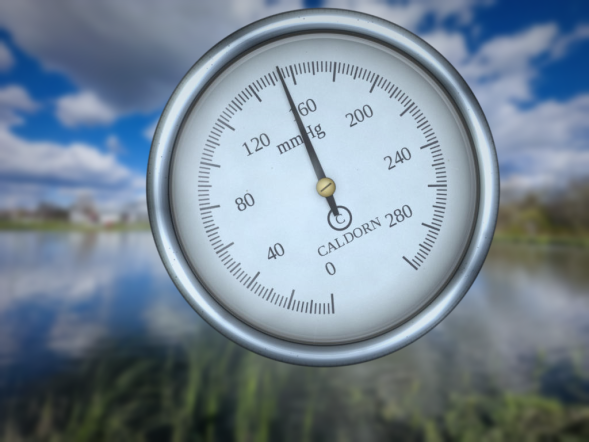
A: 154
